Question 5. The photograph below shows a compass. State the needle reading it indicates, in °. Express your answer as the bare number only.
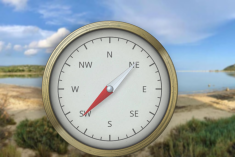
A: 225
